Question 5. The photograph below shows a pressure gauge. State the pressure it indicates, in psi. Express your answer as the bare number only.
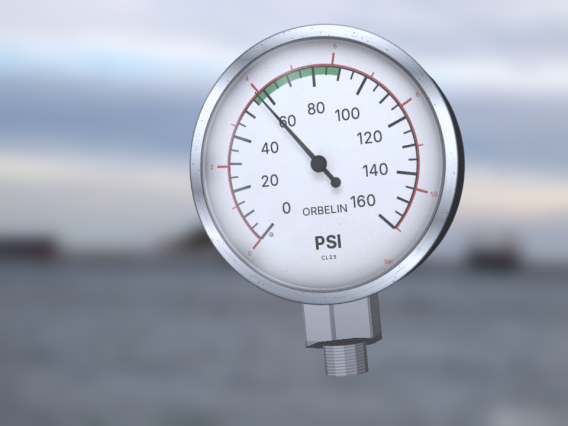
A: 57.5
